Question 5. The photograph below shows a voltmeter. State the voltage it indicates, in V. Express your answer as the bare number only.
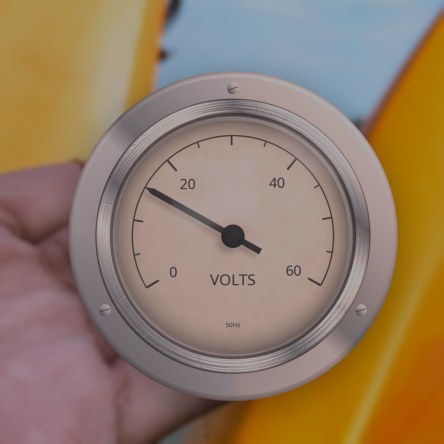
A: 15
